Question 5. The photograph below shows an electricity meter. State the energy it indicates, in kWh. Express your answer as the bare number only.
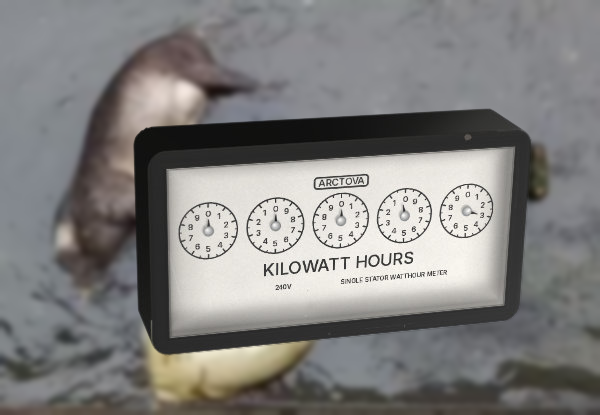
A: 3
